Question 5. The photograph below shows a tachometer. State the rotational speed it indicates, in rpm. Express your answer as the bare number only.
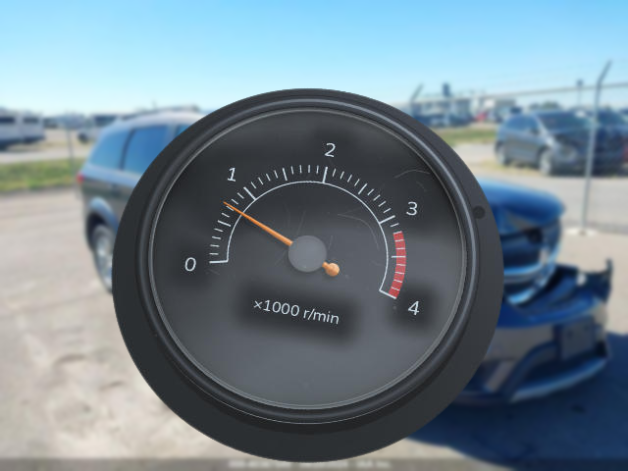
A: 700
